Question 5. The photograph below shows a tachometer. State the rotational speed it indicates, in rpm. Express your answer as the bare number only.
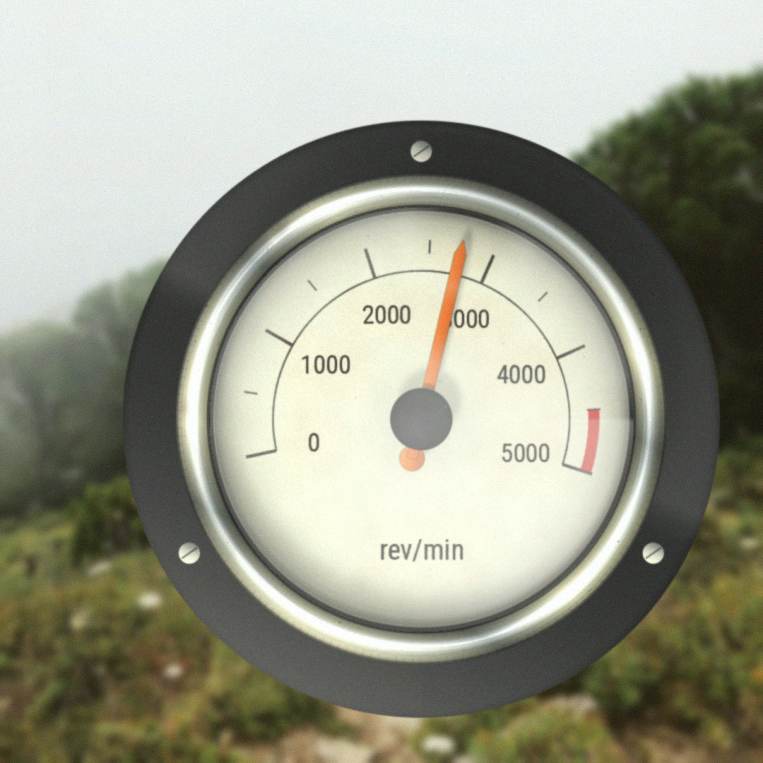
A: 2750
